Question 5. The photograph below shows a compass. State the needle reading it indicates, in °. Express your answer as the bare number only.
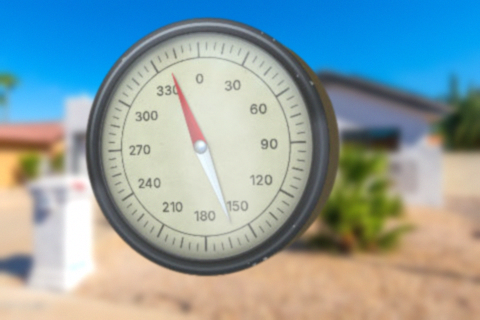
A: 340
